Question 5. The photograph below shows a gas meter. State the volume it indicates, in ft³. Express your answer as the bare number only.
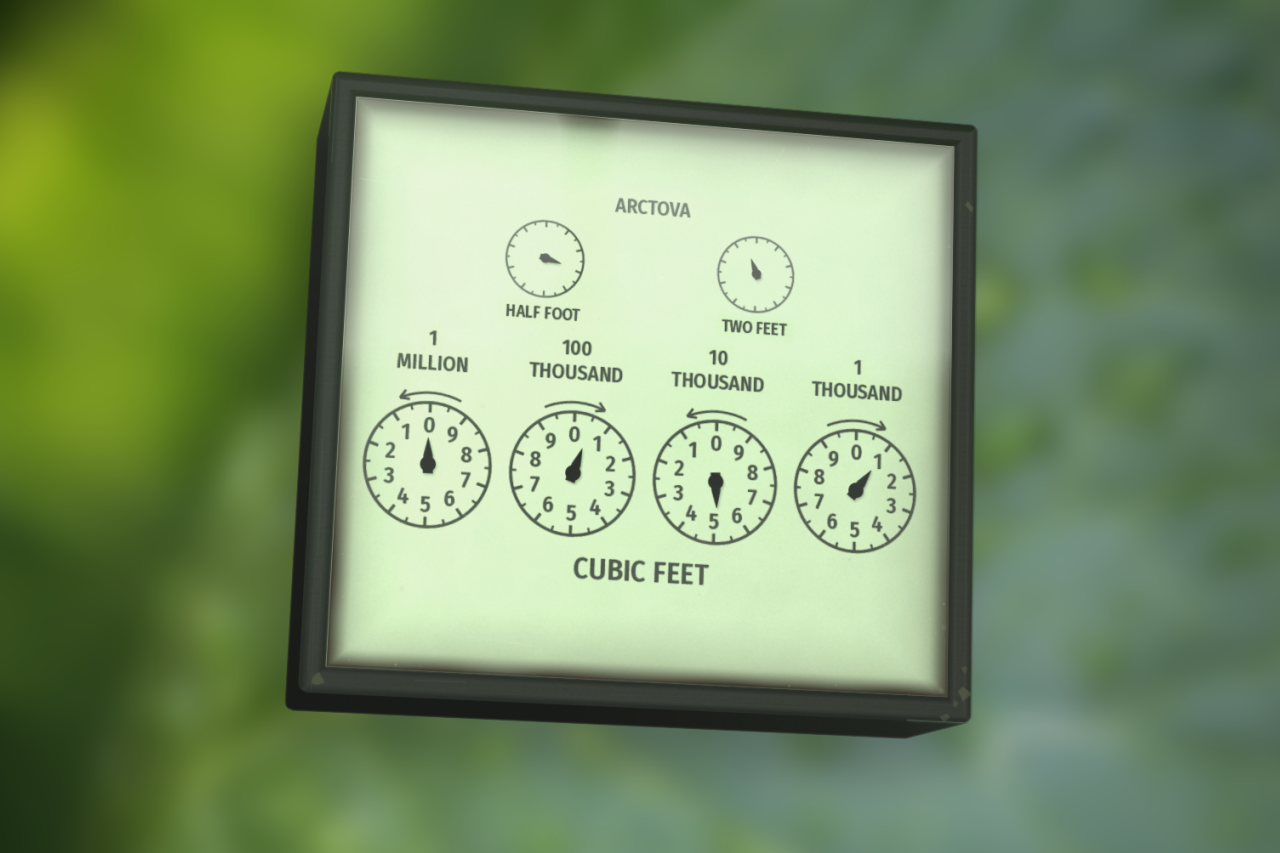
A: 5100
